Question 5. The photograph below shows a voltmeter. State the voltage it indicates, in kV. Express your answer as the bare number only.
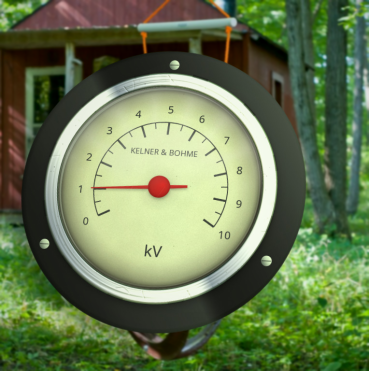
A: 1
